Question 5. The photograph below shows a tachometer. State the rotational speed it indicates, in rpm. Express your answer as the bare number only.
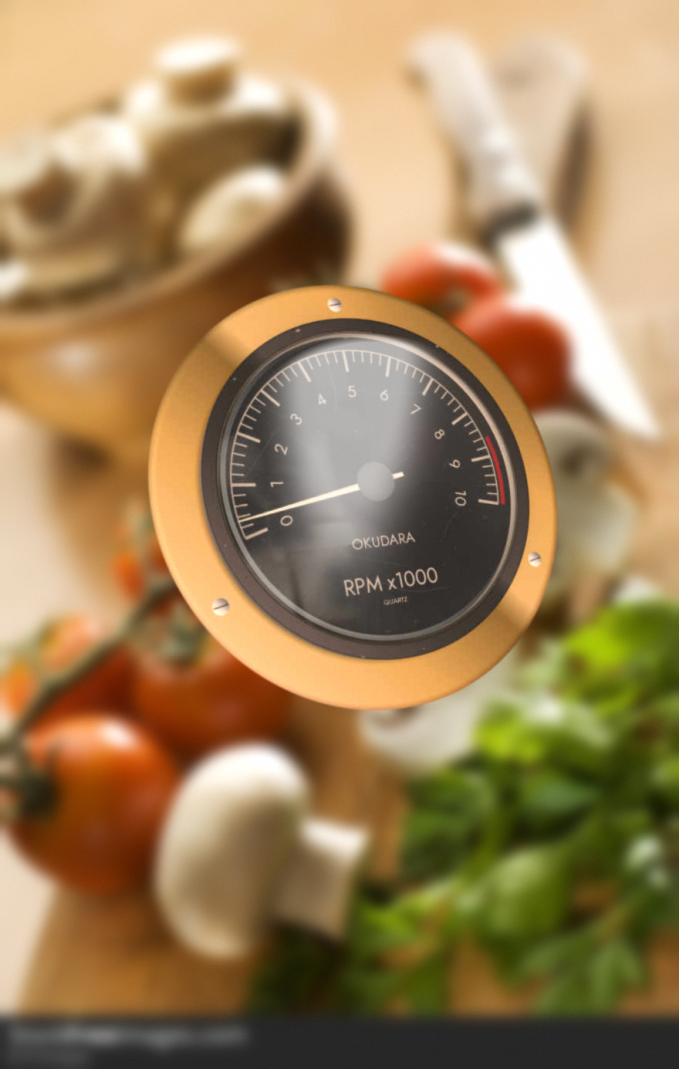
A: 300
